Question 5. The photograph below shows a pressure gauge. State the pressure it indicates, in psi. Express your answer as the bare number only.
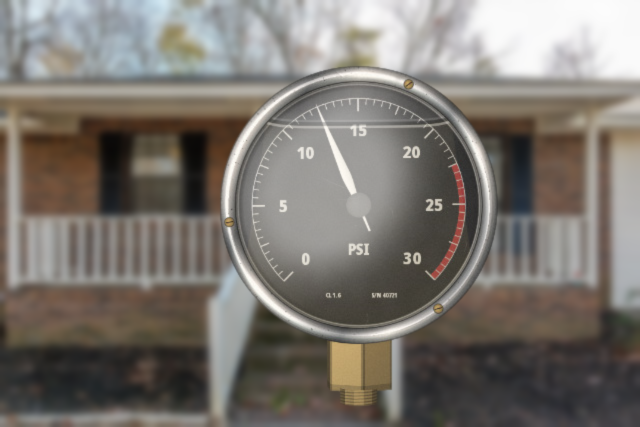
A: 12.5
